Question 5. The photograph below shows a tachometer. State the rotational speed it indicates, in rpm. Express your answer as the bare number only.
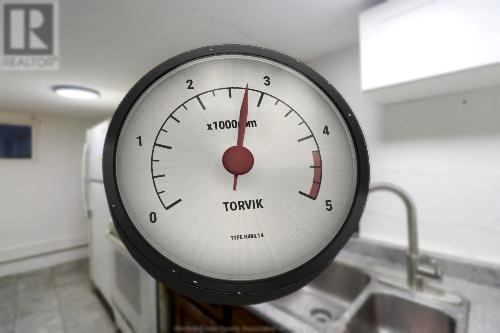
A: 2750
